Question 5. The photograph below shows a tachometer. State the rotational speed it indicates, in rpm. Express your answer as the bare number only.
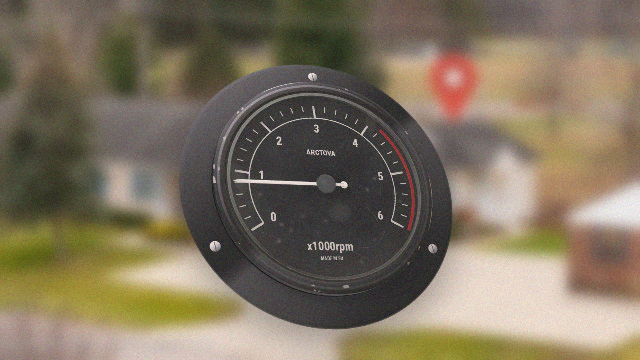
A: 800
